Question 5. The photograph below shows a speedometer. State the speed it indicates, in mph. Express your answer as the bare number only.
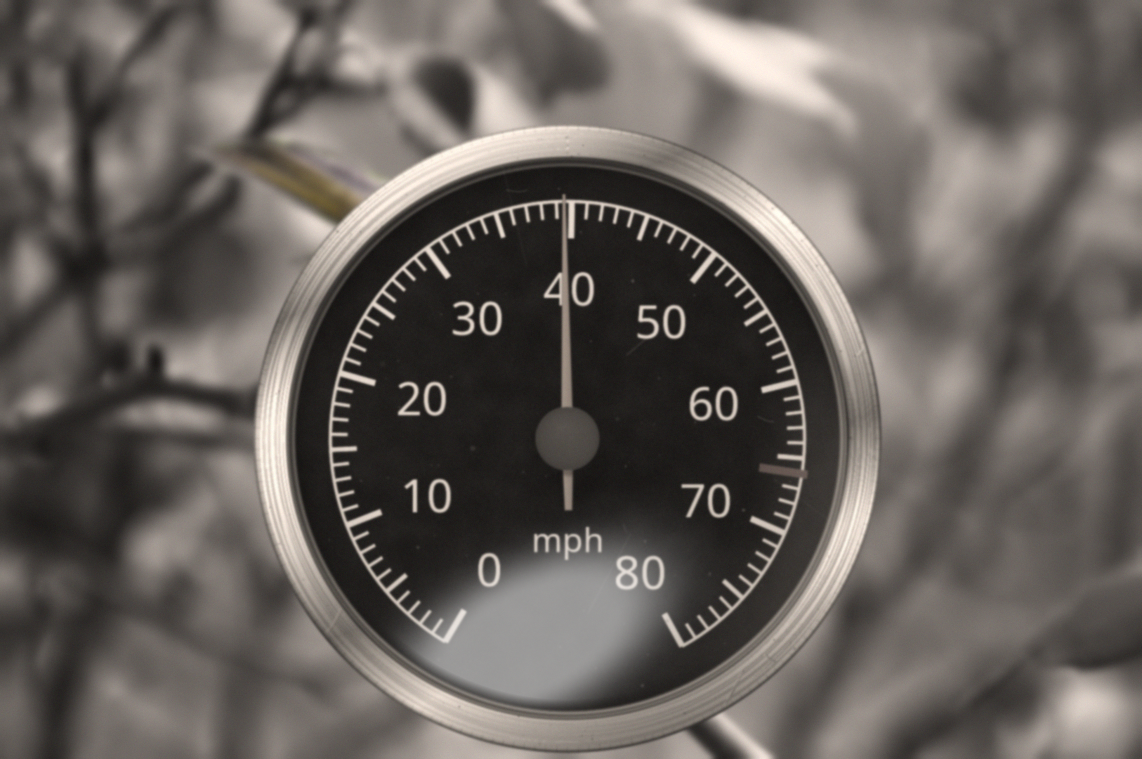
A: 39.5
